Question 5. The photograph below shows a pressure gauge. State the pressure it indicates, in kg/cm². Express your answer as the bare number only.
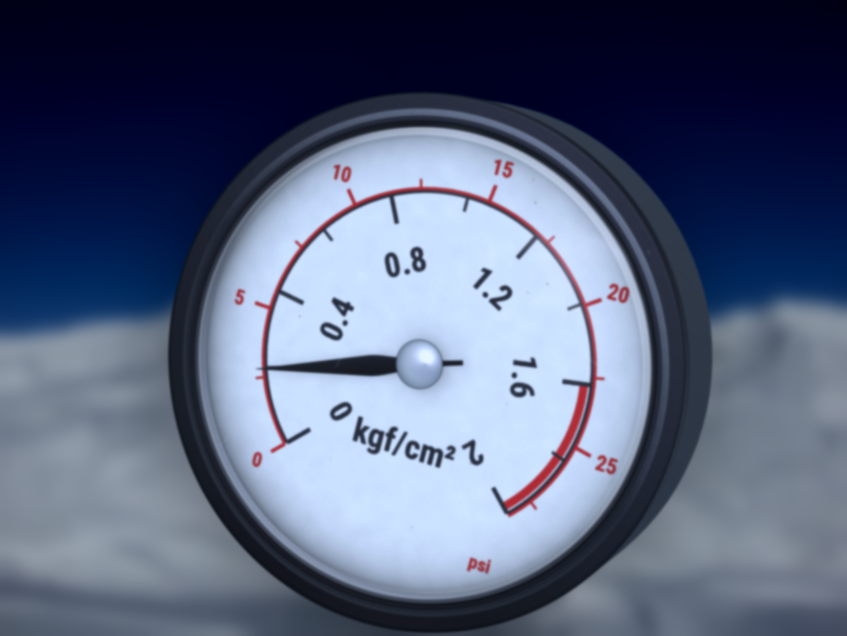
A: 0.2
